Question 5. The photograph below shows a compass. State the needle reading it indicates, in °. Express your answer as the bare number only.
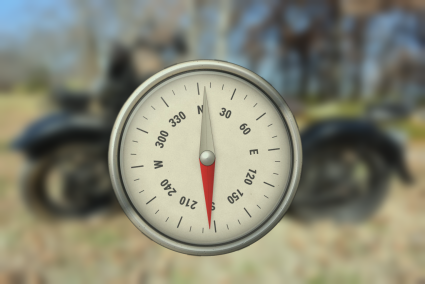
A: 185
